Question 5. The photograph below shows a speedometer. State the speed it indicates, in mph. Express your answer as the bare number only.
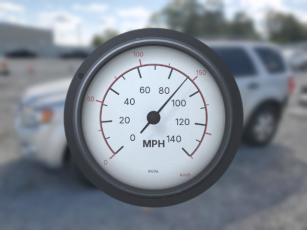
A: 90
